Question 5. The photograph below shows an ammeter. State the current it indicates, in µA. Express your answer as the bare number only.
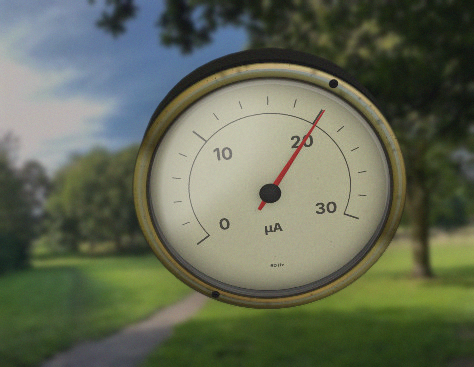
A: 20
